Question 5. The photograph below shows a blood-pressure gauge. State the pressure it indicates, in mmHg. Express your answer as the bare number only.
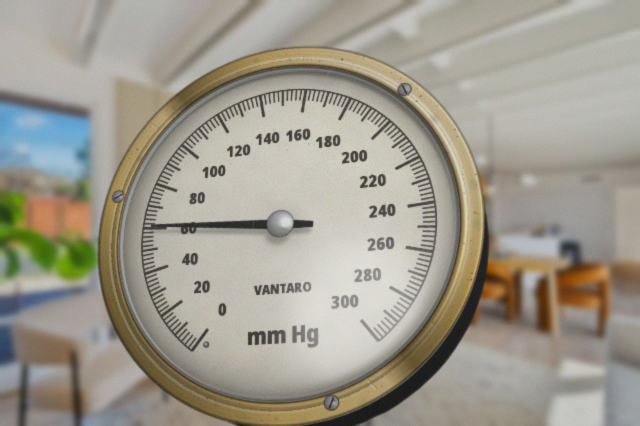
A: 60
